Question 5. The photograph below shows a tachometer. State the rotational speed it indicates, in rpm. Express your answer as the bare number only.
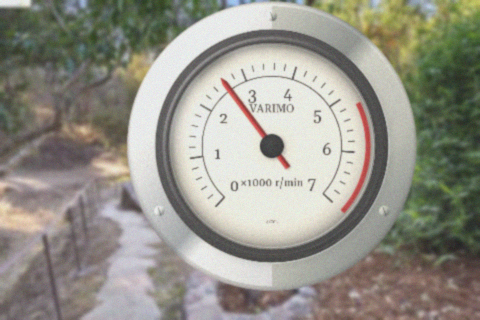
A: 2600
